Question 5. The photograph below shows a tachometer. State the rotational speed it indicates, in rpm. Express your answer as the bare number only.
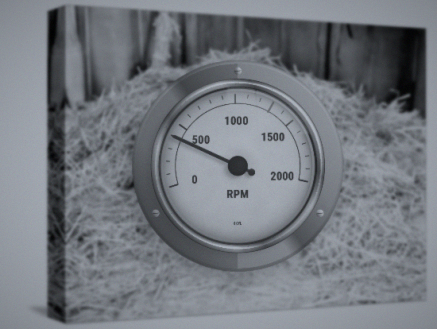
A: 400
